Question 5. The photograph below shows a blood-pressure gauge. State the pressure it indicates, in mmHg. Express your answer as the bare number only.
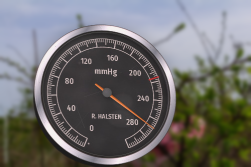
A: 270
